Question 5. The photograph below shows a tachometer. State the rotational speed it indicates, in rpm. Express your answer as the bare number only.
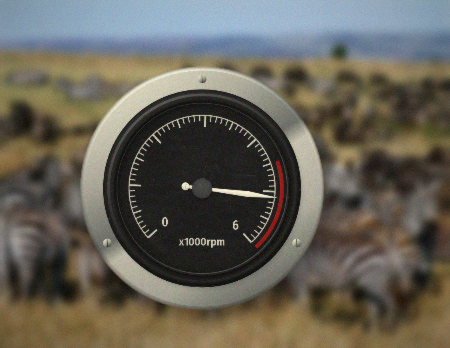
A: 5100
